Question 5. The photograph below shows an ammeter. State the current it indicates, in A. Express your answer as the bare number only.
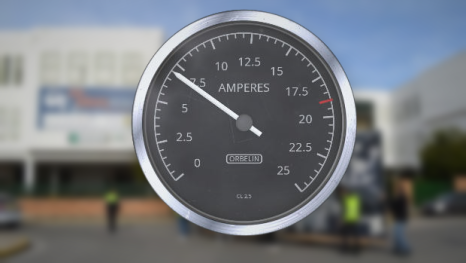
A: 7
